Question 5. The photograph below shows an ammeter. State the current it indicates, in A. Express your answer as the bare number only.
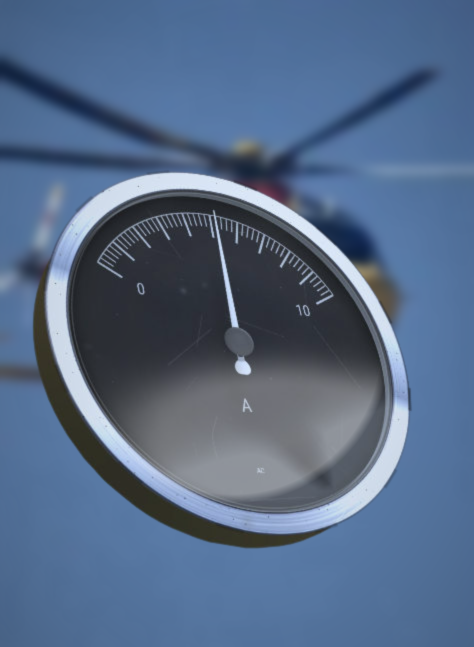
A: 5
